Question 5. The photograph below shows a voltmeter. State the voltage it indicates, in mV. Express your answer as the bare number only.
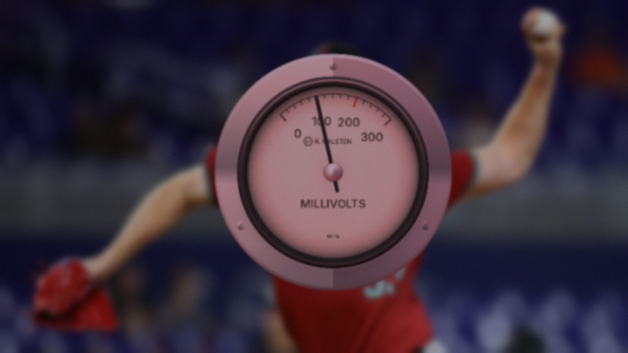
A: 100
